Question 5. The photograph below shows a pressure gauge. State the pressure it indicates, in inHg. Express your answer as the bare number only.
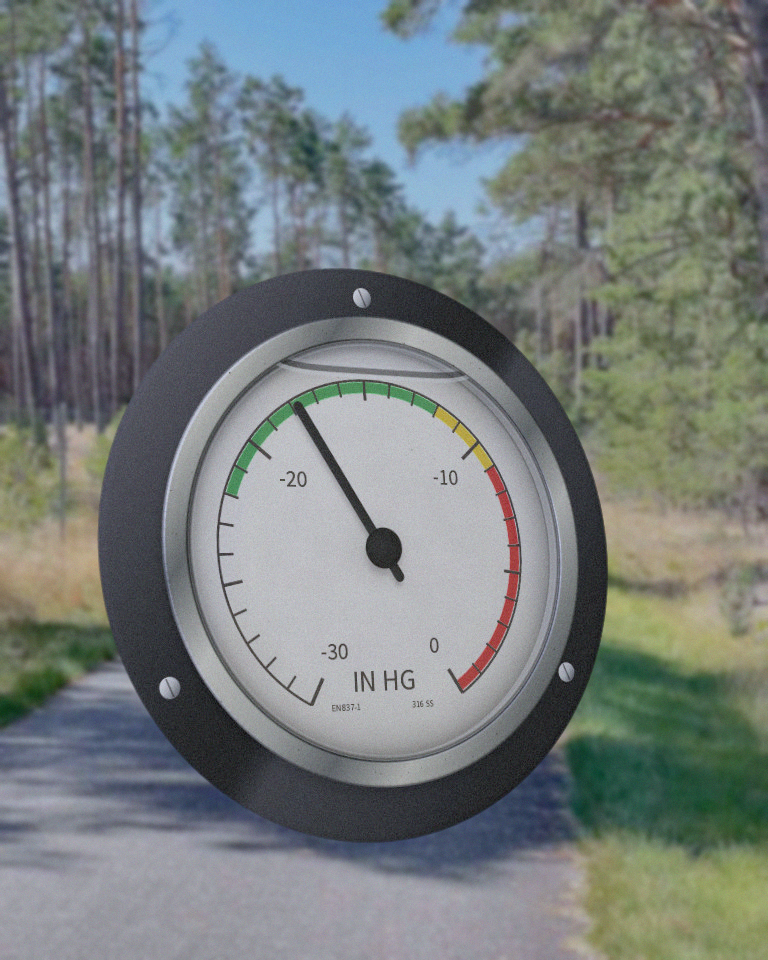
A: -18
